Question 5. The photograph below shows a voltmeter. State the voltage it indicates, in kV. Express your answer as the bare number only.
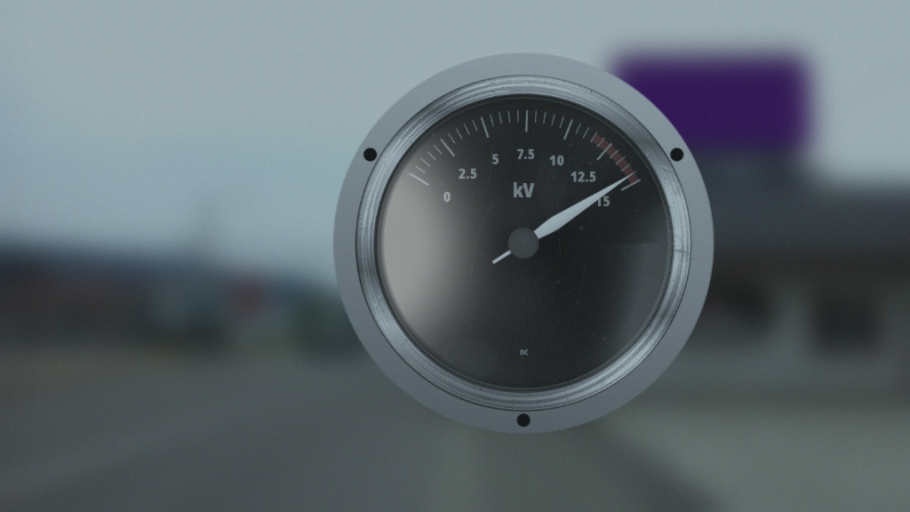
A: 14.5
